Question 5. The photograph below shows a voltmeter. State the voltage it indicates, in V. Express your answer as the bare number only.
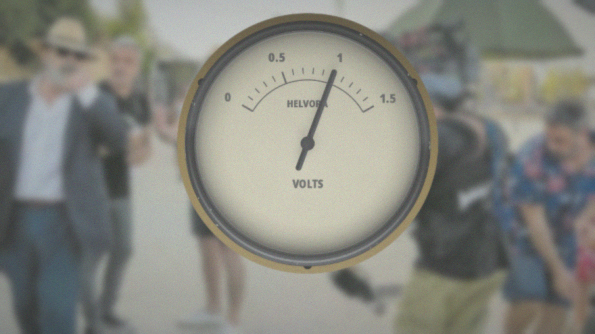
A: 1
